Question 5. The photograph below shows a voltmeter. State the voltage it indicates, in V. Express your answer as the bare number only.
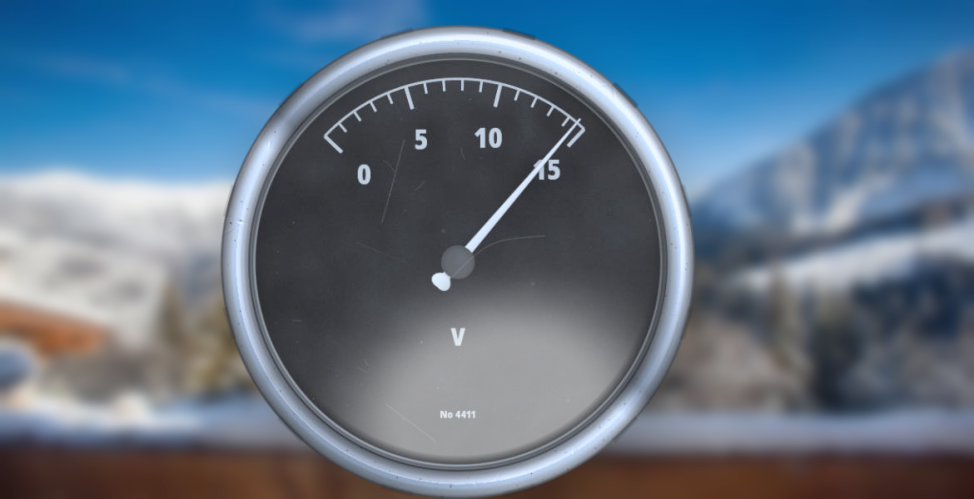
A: 14.5
